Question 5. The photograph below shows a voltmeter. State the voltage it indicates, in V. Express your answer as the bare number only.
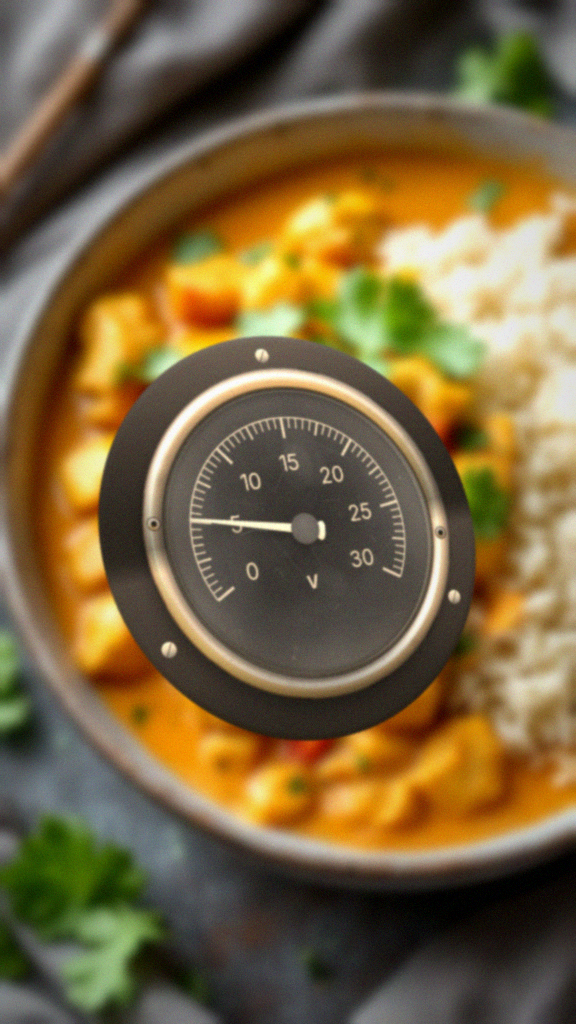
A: 5
